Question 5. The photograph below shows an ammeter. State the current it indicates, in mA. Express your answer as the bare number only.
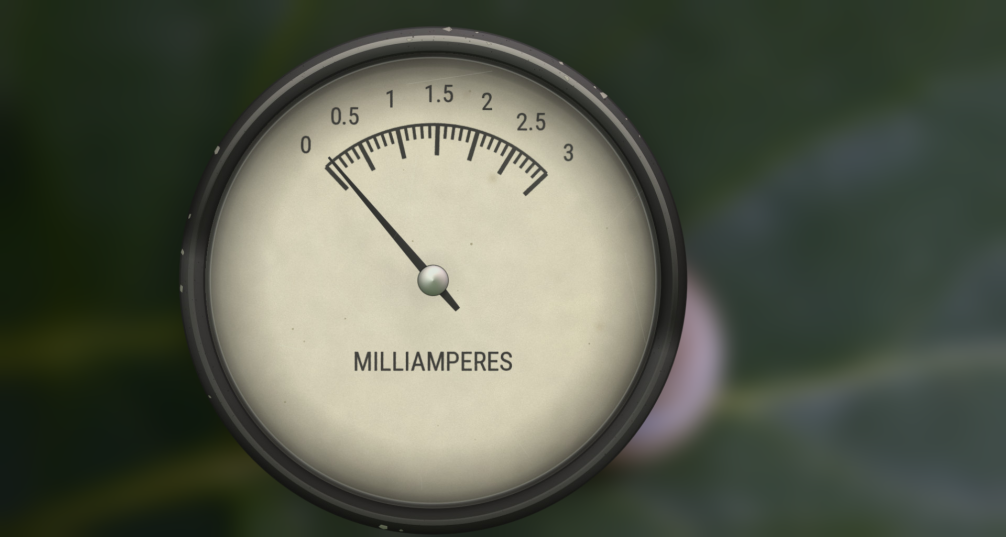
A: 0.1
